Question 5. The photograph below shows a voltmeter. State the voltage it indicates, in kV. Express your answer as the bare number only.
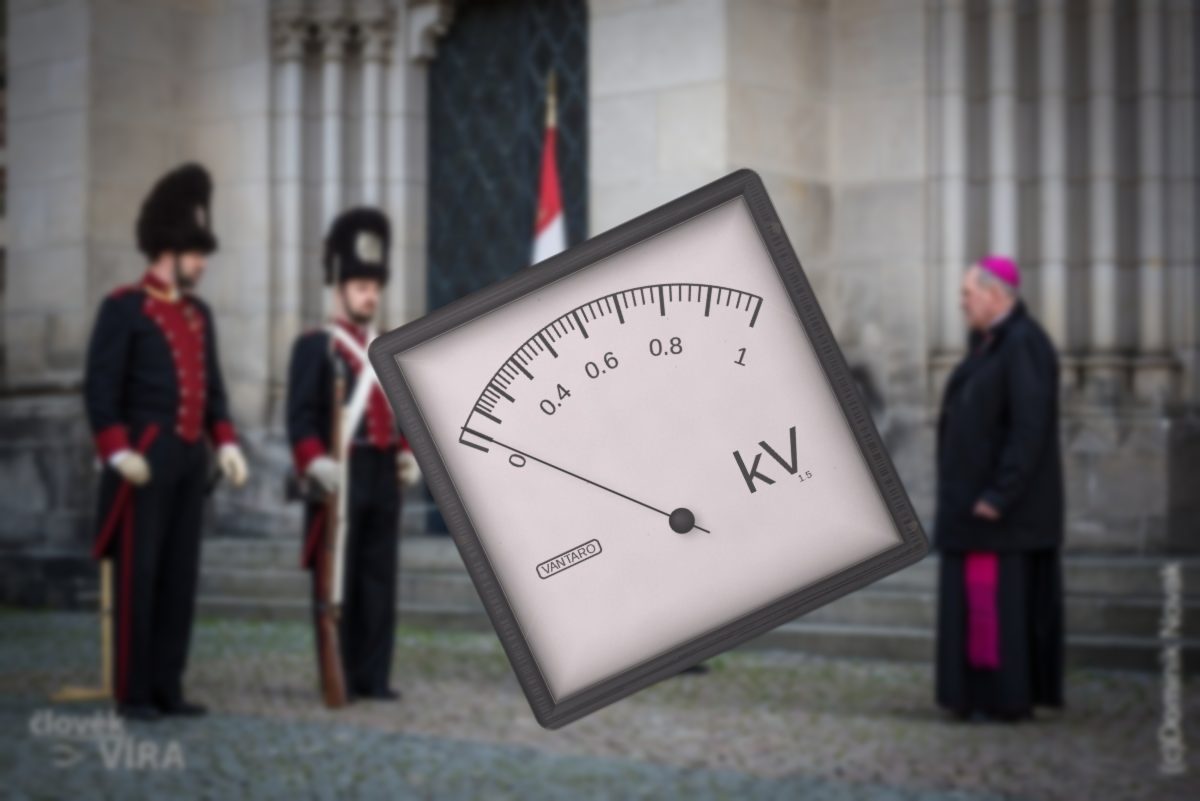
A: 0.1
